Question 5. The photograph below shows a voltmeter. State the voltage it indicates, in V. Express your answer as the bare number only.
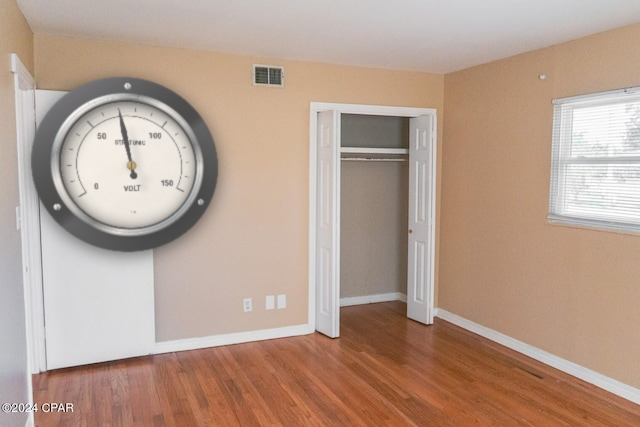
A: 70
